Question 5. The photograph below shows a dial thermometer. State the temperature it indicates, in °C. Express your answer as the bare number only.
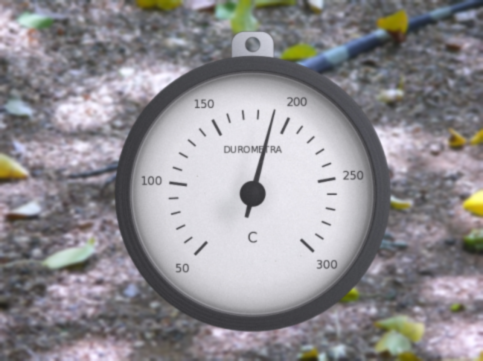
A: 190
